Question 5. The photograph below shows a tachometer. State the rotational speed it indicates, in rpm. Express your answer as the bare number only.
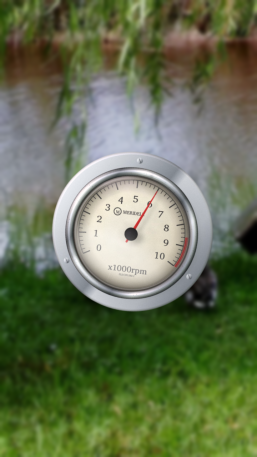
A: 6000
